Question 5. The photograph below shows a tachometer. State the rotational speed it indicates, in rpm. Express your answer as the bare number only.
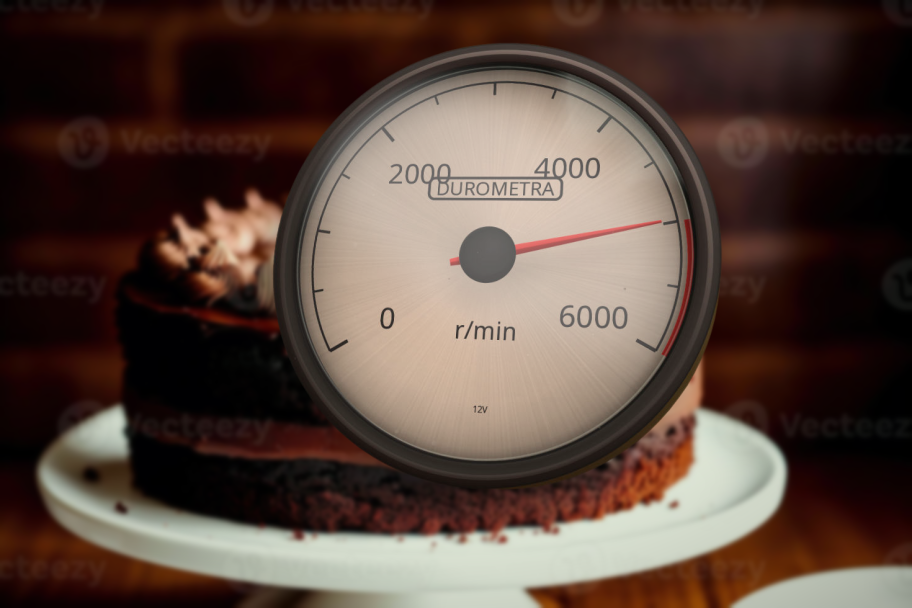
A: 5000
